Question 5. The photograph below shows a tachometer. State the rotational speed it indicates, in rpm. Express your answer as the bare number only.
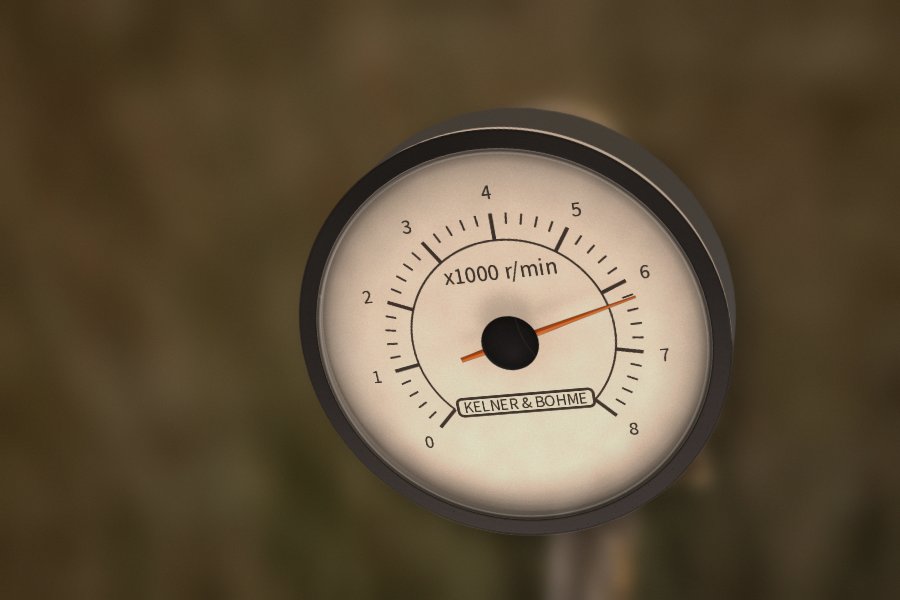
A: 6200
